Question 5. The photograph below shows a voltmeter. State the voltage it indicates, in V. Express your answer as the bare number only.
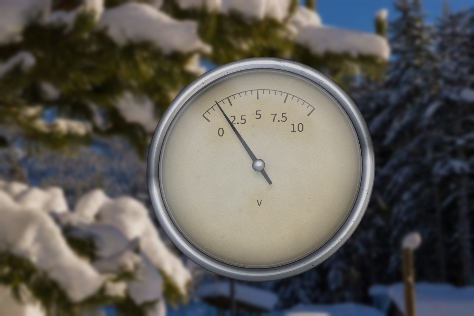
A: 1.5
